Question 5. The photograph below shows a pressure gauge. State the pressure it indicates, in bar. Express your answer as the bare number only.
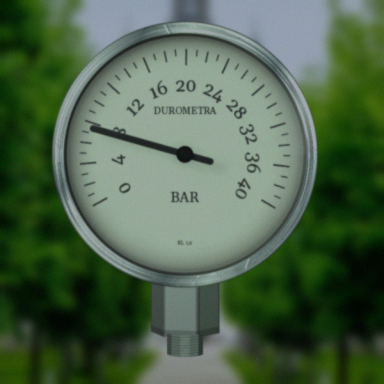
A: 7.5
